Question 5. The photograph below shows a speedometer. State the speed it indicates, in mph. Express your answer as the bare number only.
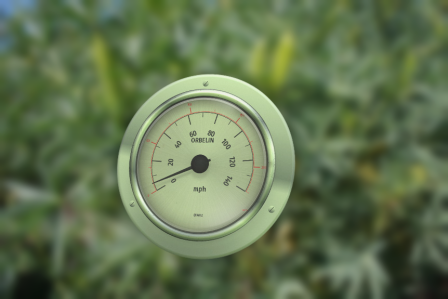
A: 5
